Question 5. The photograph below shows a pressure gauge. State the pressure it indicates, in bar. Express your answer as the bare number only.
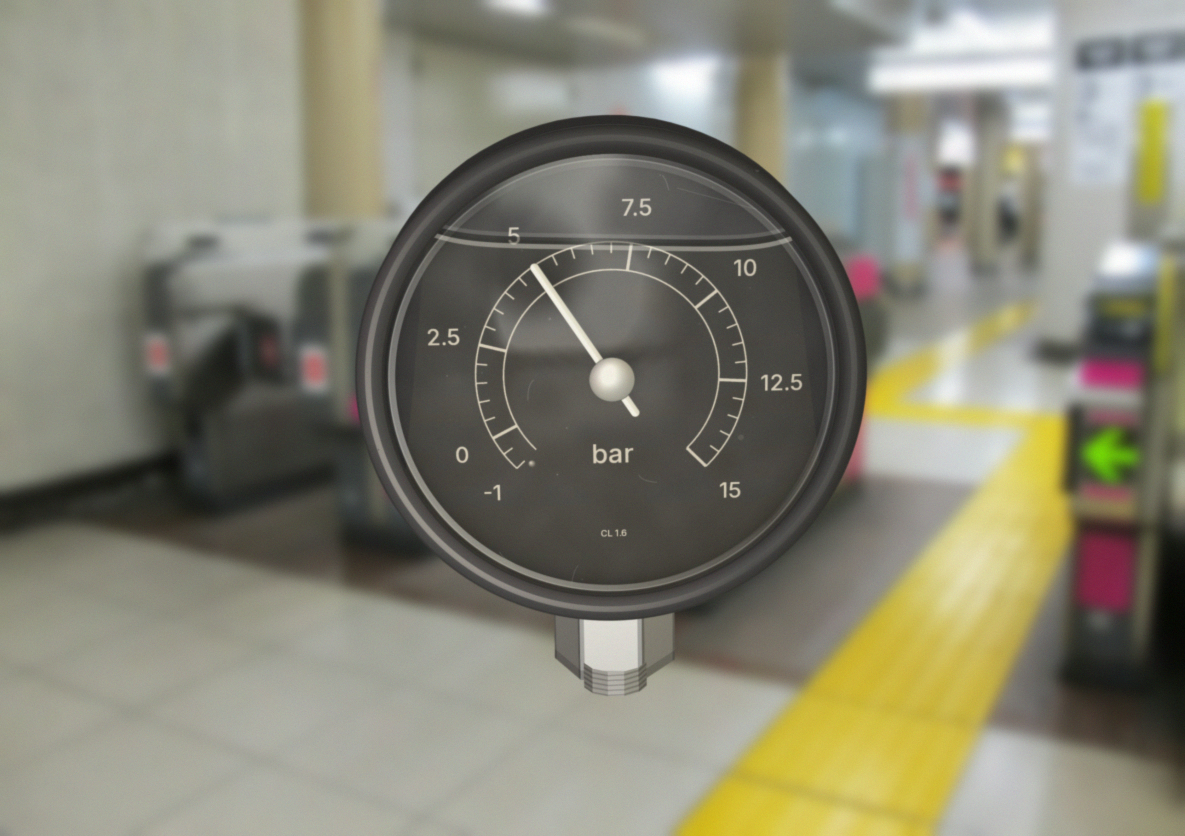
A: 5
